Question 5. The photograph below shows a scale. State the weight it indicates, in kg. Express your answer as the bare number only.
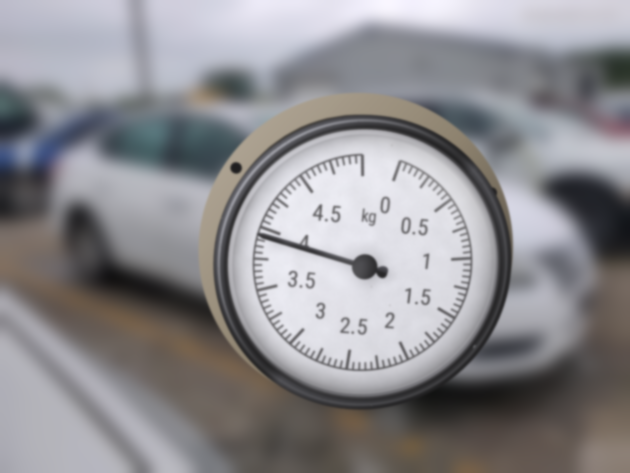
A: 3.95
